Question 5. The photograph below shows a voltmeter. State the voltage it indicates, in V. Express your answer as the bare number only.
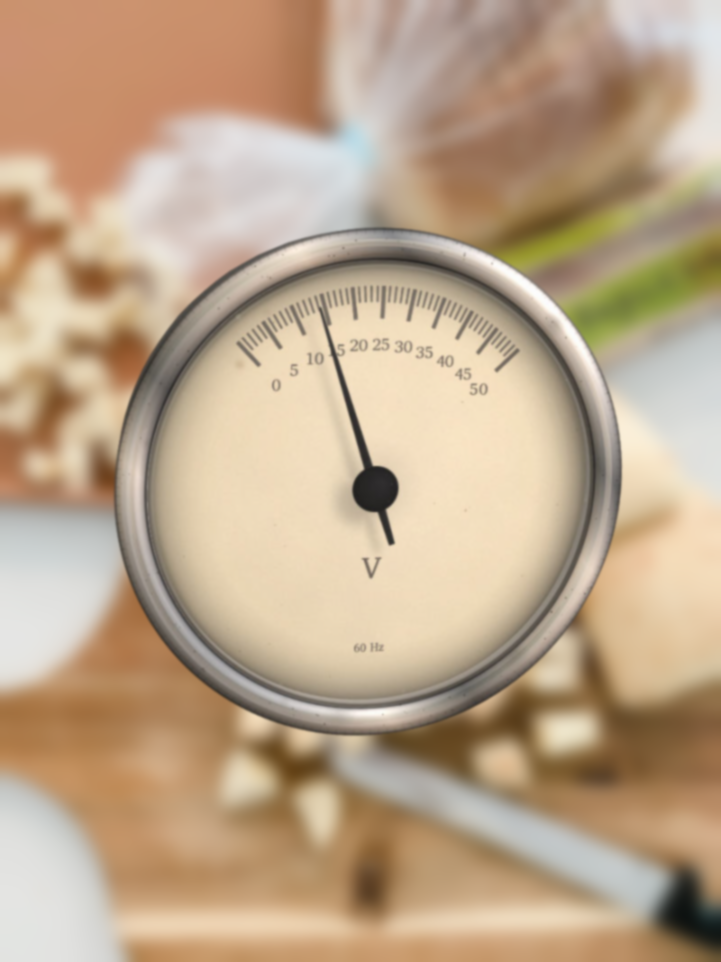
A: 14
